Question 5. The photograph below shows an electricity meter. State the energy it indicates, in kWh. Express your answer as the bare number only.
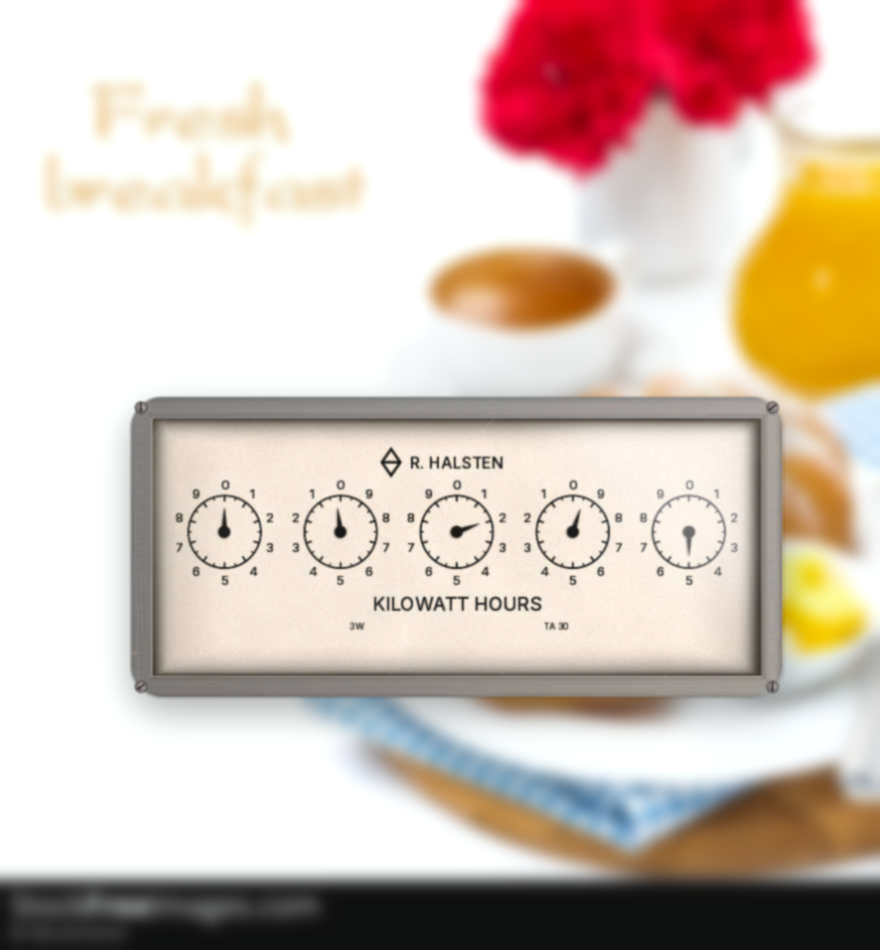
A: 195
